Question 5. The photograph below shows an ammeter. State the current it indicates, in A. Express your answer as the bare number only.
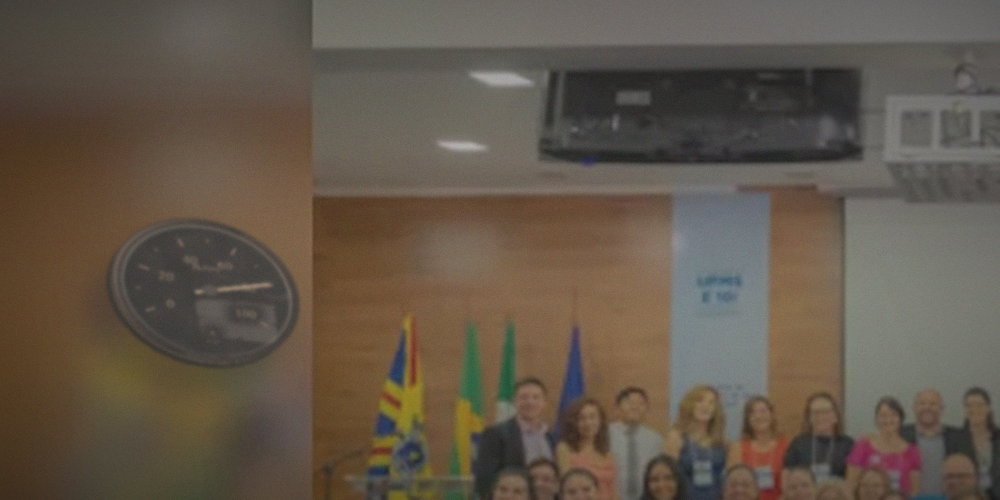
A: 80
